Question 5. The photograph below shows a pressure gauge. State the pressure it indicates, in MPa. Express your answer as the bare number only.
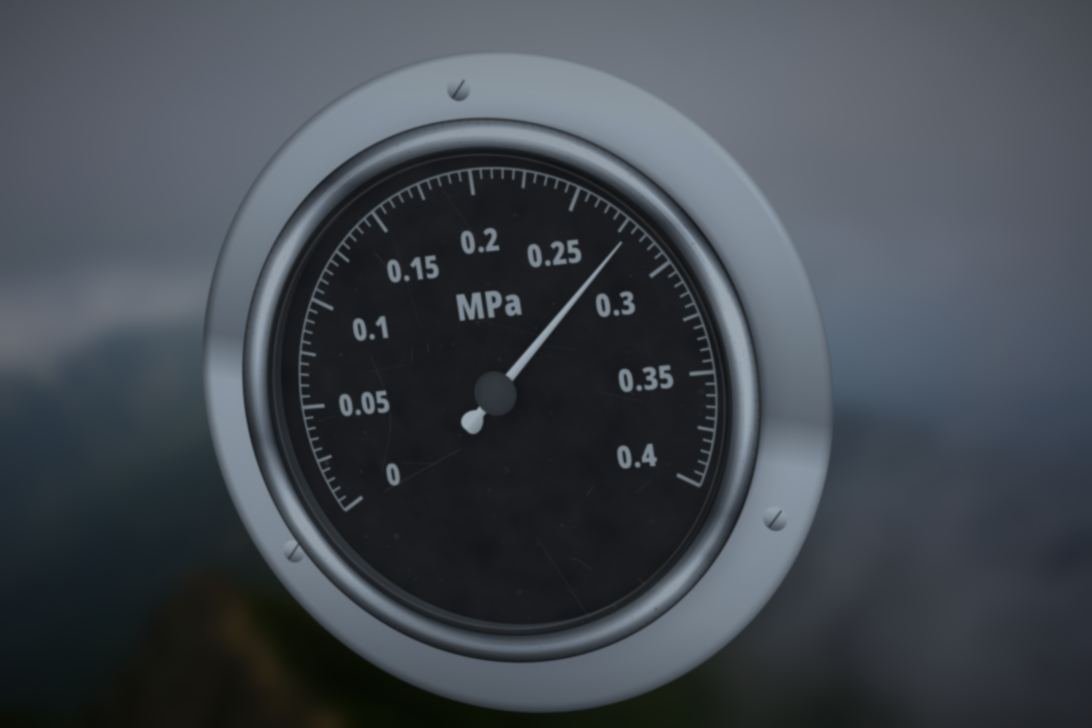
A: 0.28
